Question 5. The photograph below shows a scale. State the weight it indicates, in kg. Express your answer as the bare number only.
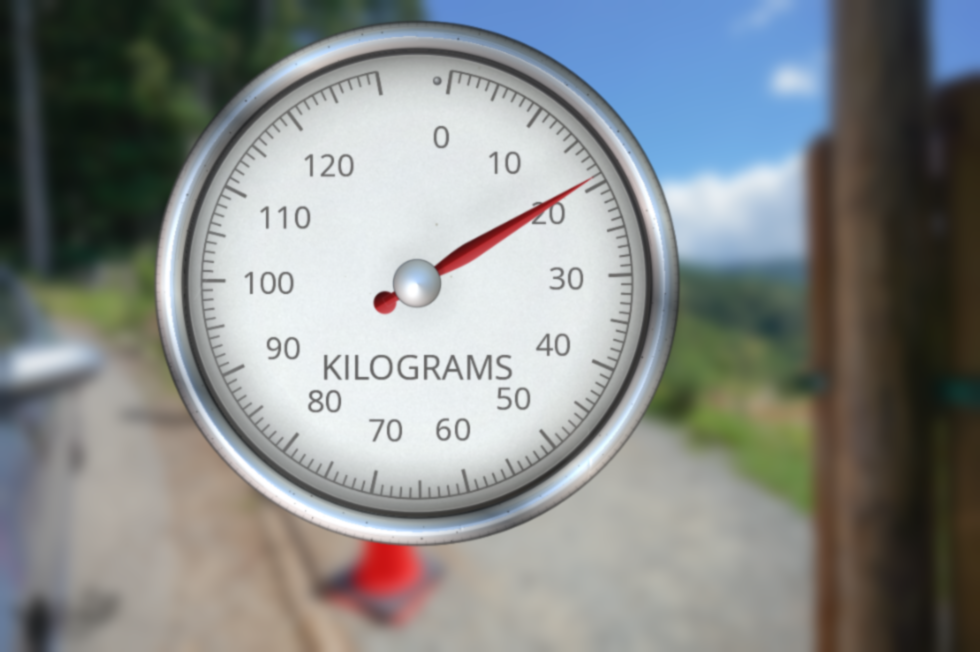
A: 19
